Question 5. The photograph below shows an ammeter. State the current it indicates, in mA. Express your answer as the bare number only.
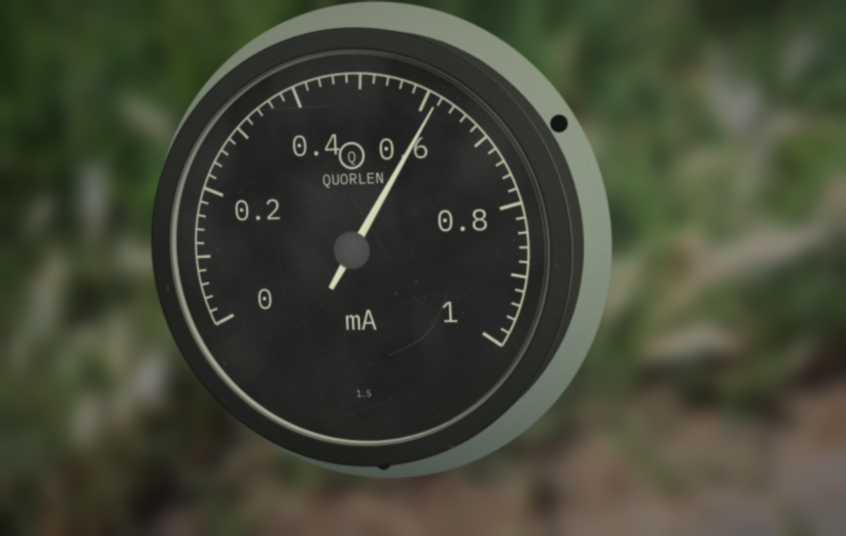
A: 0.62
